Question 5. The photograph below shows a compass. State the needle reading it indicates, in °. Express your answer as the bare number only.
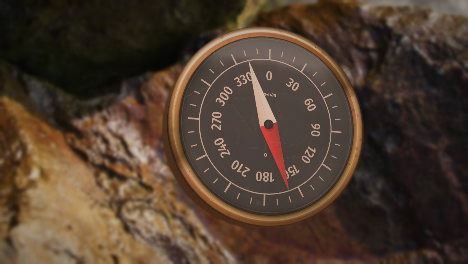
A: 160
